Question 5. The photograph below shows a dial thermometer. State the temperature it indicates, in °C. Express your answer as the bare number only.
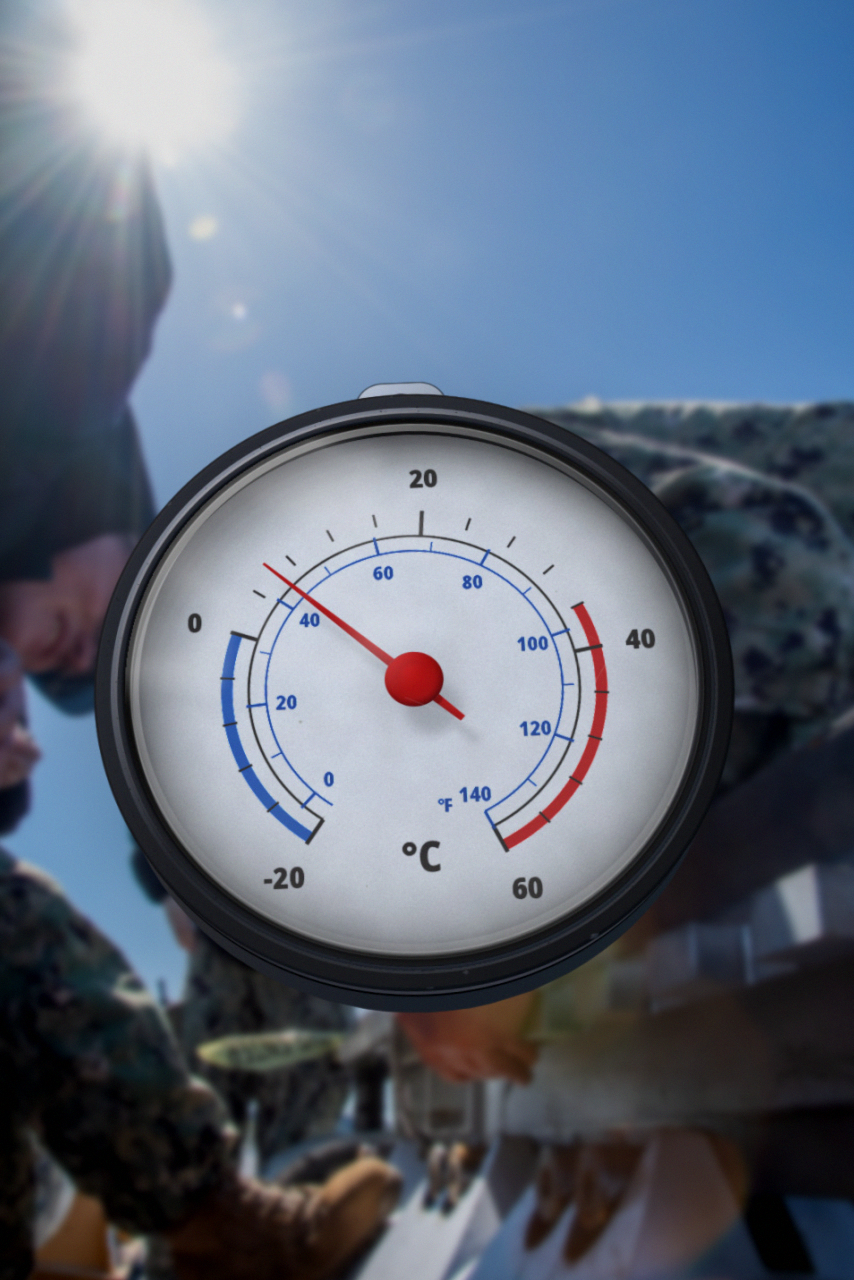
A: 6
